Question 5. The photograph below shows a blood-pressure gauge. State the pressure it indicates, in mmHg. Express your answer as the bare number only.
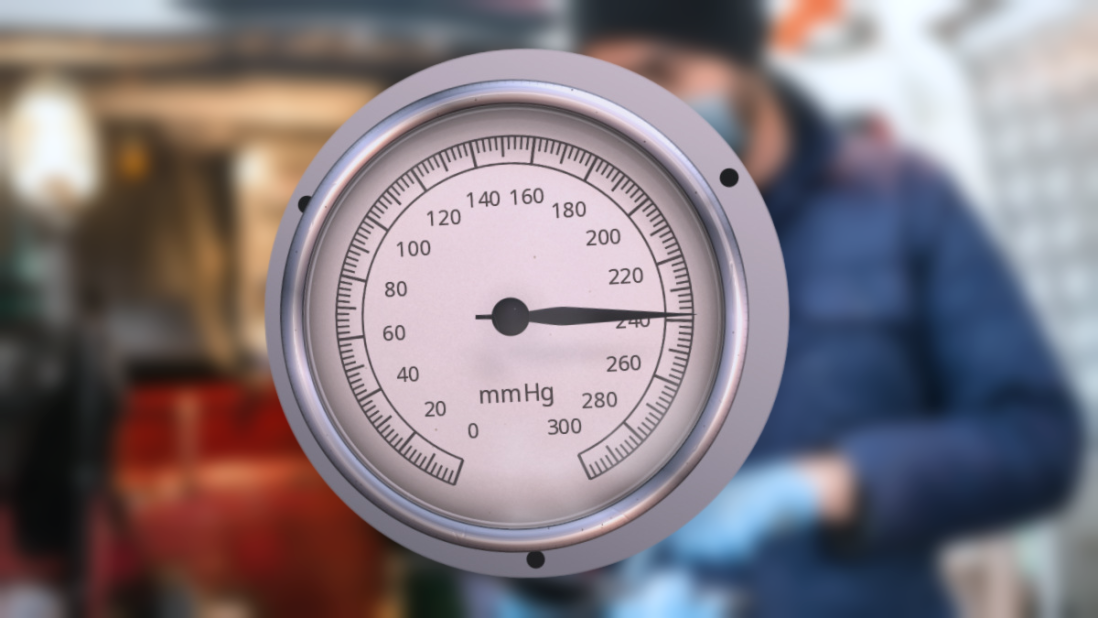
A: 238
